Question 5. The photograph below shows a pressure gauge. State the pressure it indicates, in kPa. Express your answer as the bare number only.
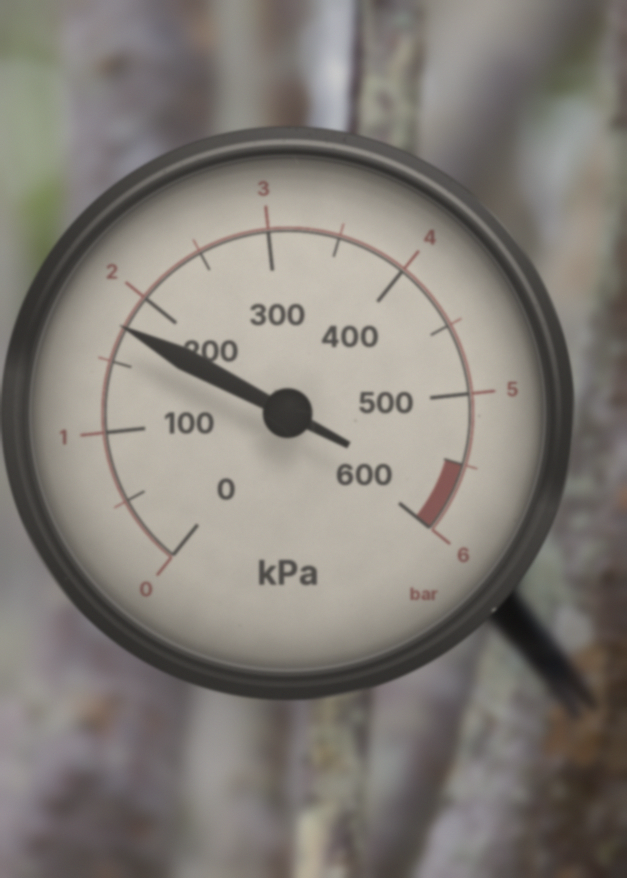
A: 175
